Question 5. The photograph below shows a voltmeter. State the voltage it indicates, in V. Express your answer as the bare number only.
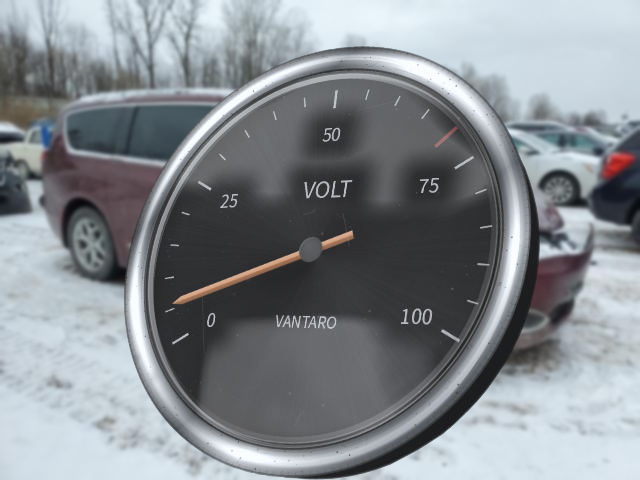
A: 5
